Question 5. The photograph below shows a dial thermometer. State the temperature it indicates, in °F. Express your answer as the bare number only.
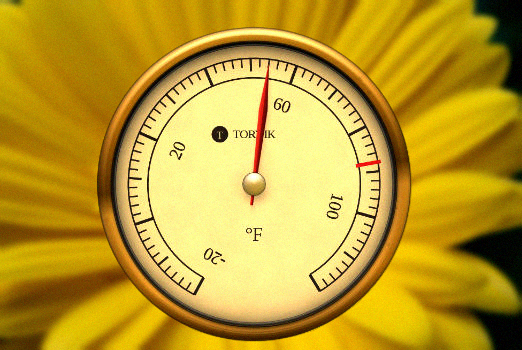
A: 54
